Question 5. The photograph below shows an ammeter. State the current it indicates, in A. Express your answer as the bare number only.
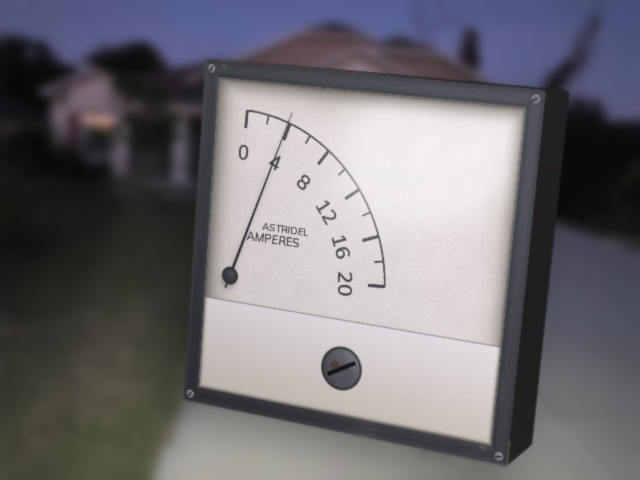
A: 4
